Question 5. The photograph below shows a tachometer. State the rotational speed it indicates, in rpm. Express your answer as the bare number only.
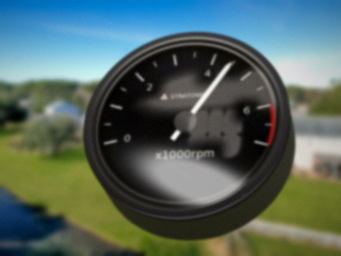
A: 4500
